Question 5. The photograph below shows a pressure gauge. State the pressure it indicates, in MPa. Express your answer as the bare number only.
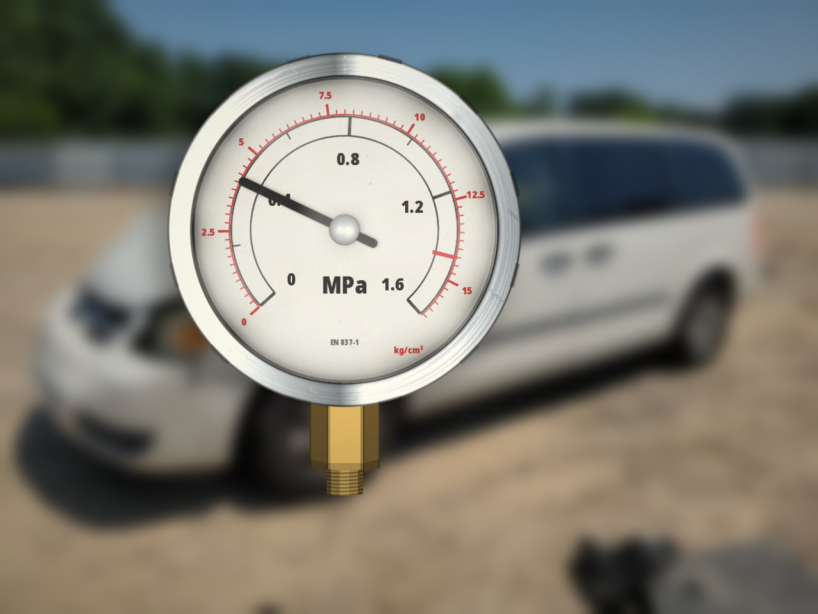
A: 0.4
